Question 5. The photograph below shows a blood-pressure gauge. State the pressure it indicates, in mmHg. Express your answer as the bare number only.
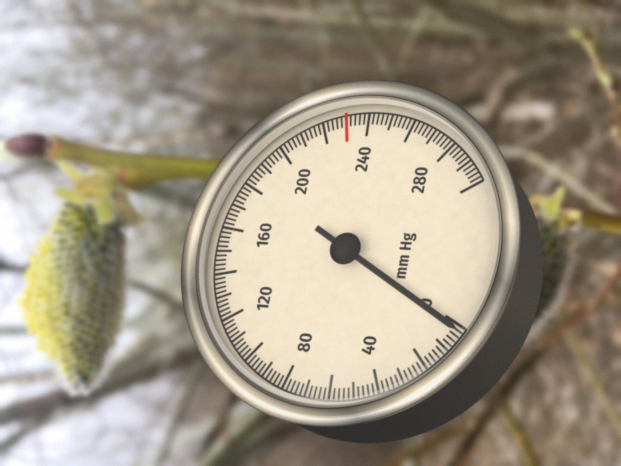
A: 2
